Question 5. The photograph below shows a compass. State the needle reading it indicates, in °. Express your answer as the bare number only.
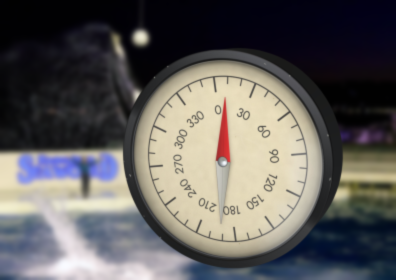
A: 10
